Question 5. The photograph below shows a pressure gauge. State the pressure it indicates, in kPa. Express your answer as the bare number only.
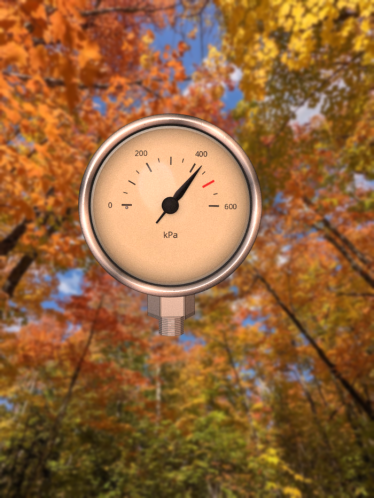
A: 425
